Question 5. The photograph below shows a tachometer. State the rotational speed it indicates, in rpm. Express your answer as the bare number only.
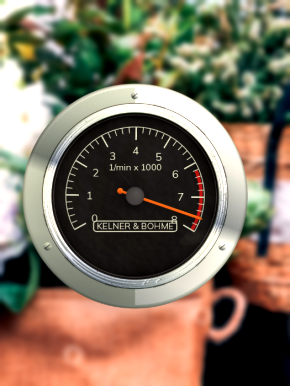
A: 7600
